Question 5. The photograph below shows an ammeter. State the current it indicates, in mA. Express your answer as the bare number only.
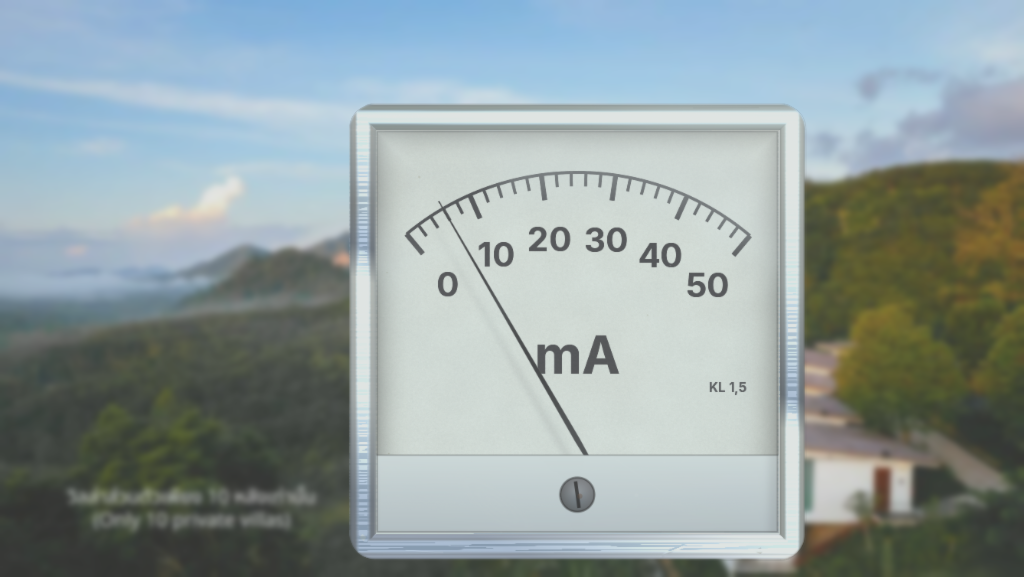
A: 6
